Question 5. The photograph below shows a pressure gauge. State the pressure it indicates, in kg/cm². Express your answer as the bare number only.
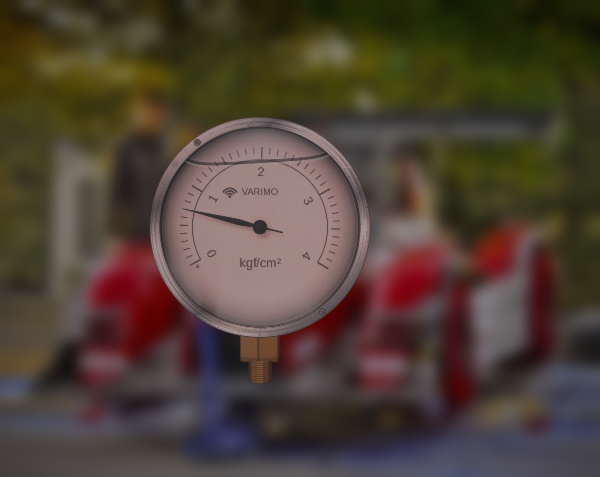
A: 0.7
